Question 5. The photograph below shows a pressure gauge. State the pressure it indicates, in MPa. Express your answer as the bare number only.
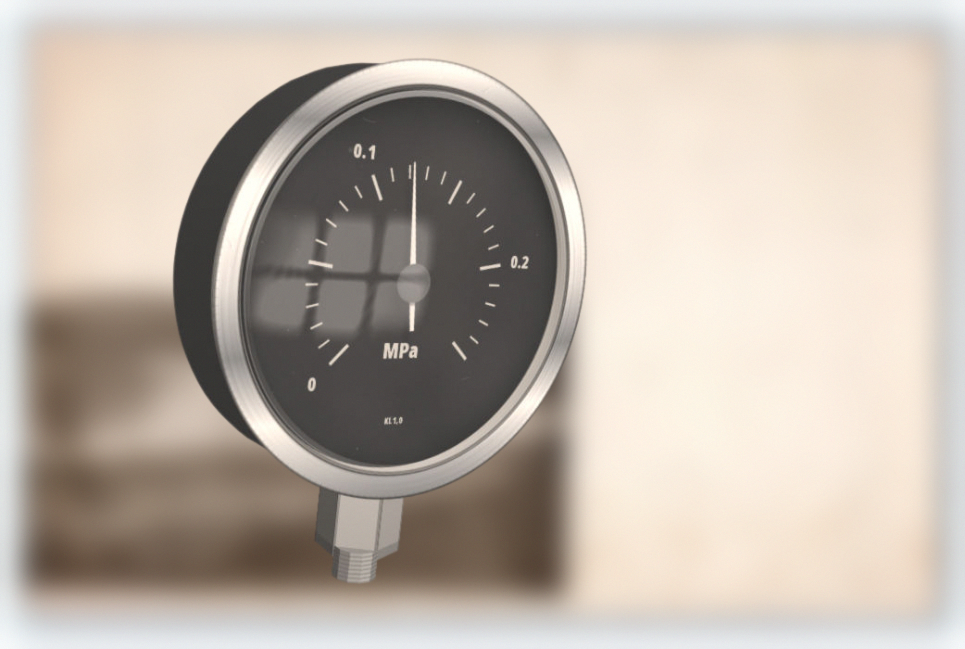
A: 0.12
